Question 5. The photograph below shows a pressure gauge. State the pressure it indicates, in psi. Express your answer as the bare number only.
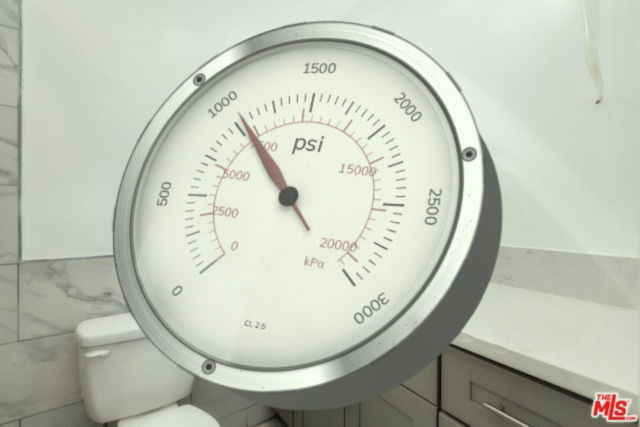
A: 1050
